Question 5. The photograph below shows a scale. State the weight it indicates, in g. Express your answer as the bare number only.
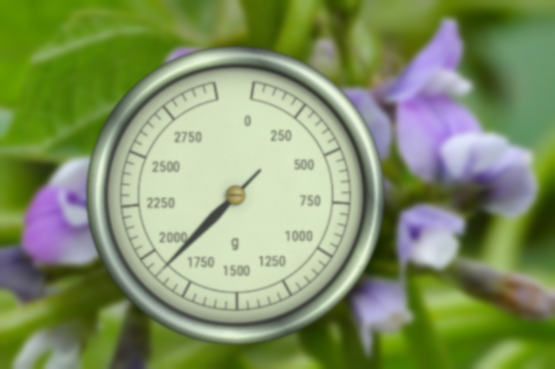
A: 1900
